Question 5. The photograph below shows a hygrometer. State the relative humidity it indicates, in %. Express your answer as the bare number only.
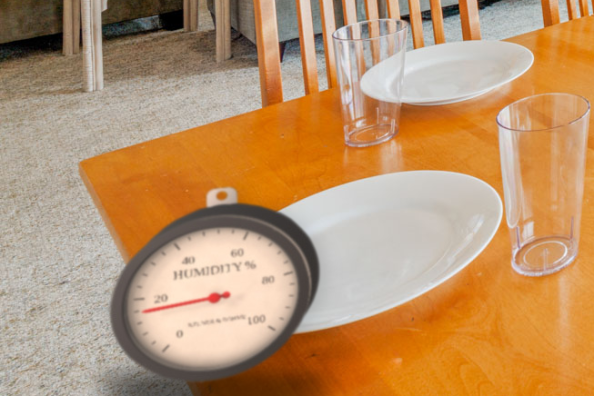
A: 16
